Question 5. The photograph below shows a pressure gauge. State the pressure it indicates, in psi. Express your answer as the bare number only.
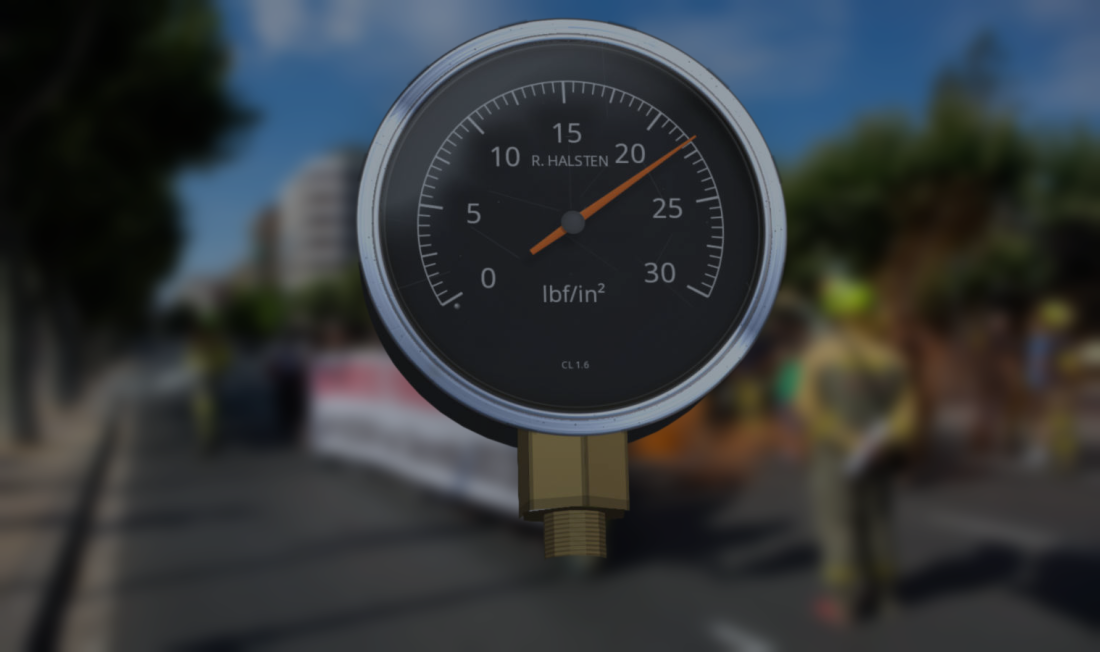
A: 22
